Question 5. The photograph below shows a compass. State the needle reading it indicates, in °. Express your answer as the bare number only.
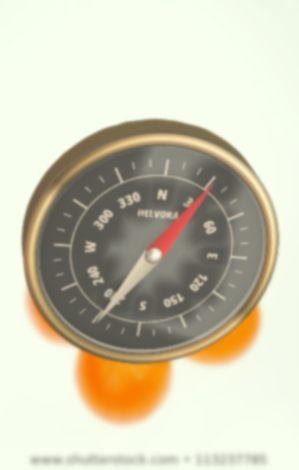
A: 30
